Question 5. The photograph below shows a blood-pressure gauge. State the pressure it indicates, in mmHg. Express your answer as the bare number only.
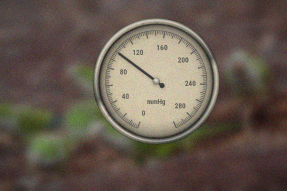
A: 100
